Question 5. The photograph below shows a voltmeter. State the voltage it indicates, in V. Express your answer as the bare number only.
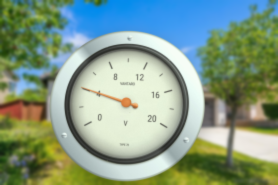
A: 4
